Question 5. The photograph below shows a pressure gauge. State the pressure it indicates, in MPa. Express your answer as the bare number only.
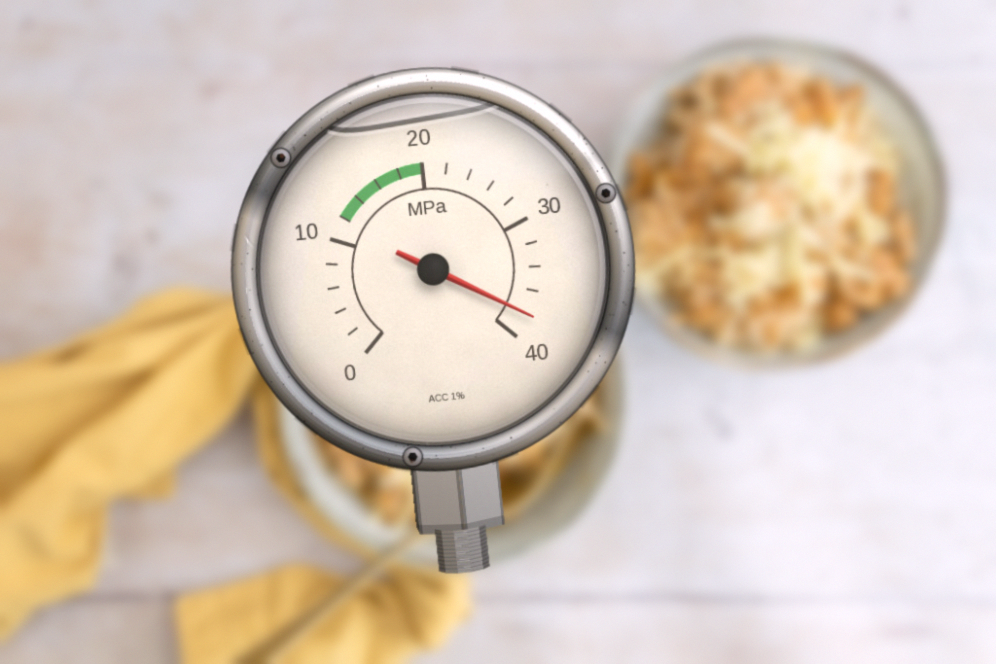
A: 38
